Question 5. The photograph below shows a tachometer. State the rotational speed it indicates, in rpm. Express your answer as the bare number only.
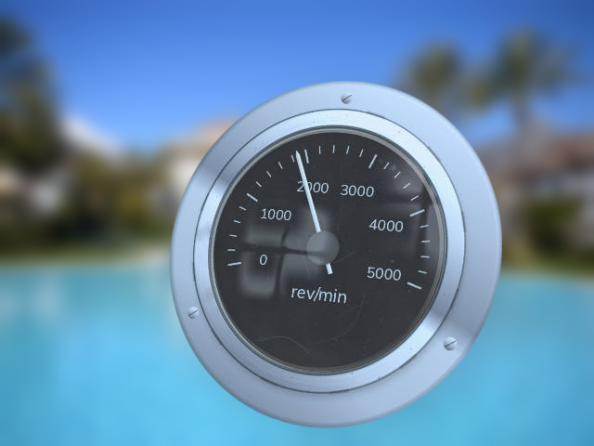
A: 1900
